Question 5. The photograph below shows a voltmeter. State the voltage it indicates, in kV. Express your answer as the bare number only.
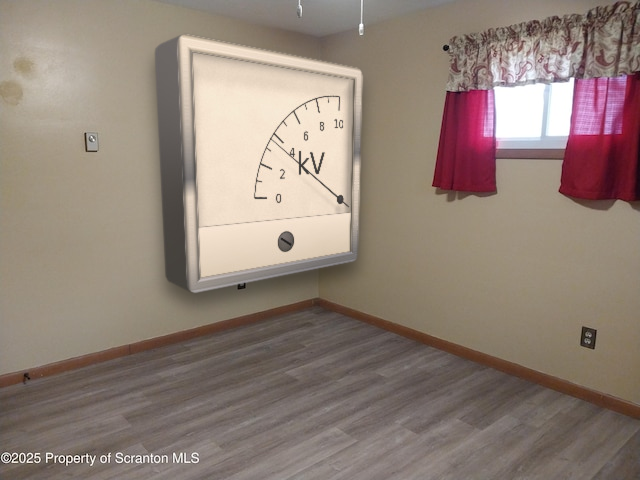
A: 3.5
